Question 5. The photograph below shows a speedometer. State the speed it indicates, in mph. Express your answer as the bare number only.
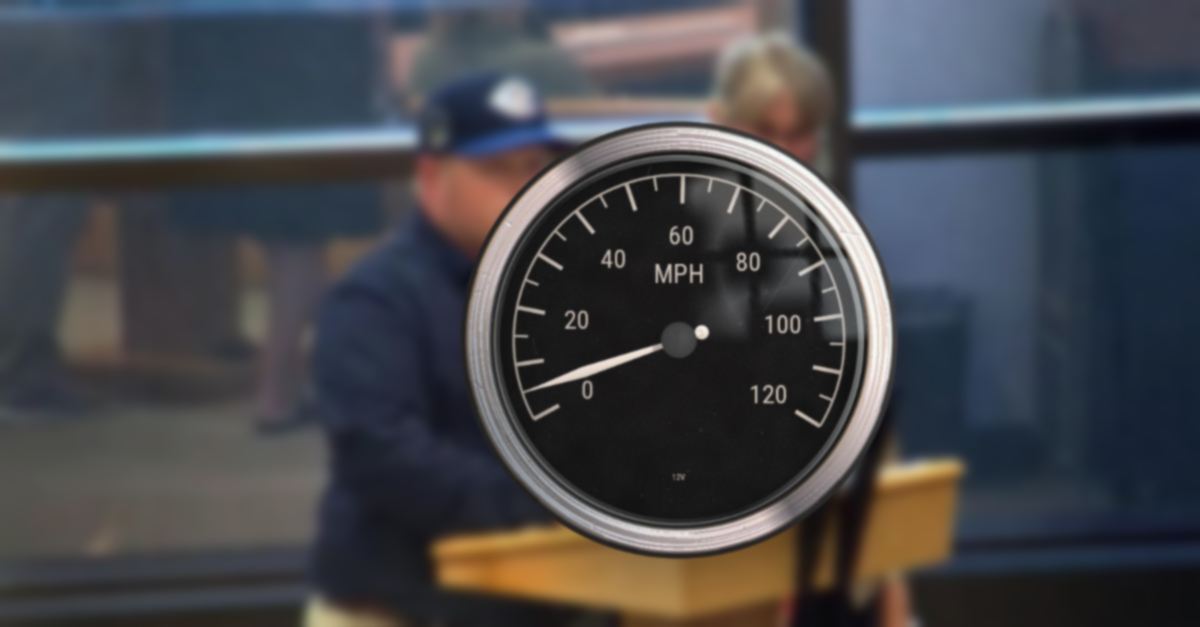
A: 5
